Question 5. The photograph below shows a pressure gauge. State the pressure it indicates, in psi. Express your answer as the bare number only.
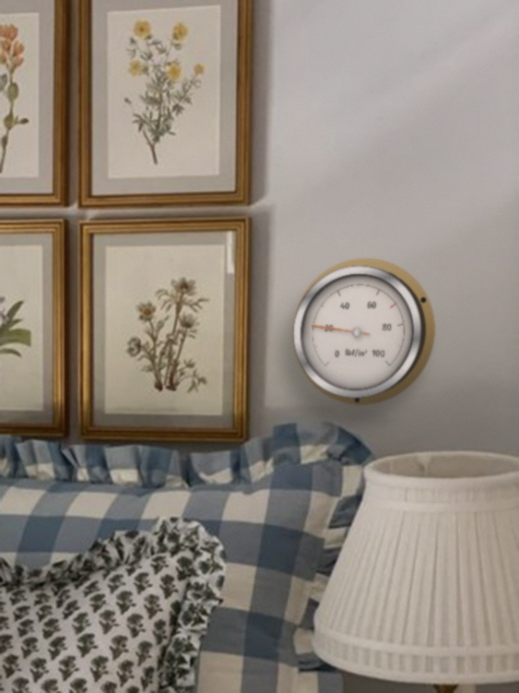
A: 20
